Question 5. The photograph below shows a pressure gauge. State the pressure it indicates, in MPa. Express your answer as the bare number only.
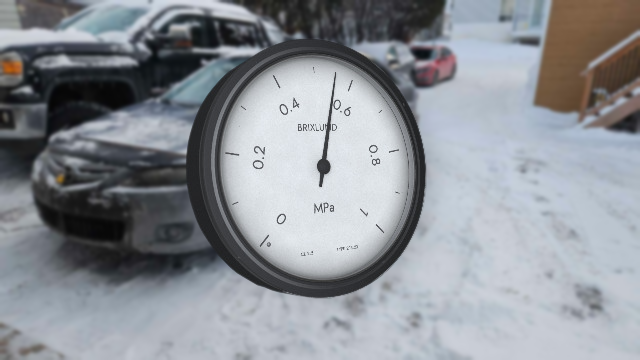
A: 0.55
